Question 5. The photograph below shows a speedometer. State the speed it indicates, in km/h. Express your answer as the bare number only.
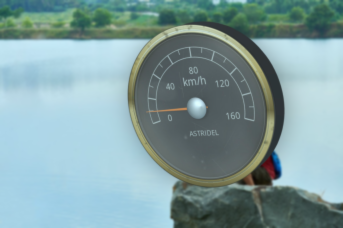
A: 10
